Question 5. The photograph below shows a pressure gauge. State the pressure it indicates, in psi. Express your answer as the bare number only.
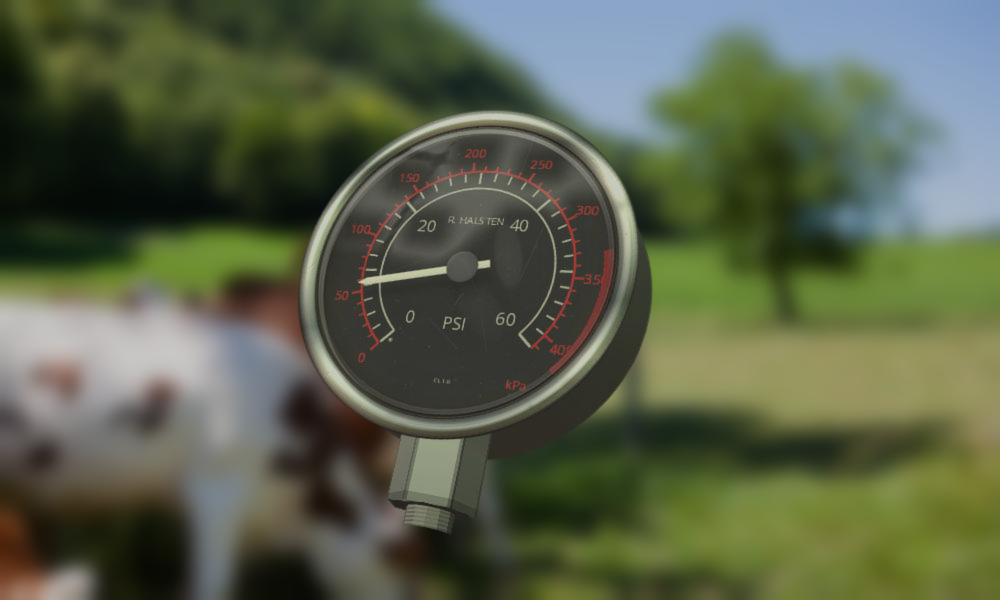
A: 8
